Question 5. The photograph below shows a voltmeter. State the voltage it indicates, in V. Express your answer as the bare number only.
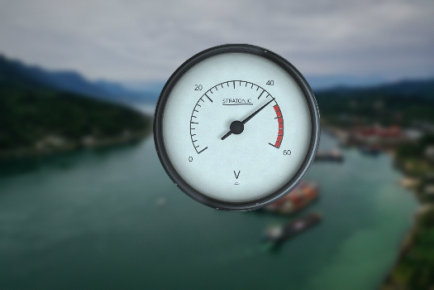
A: 44
